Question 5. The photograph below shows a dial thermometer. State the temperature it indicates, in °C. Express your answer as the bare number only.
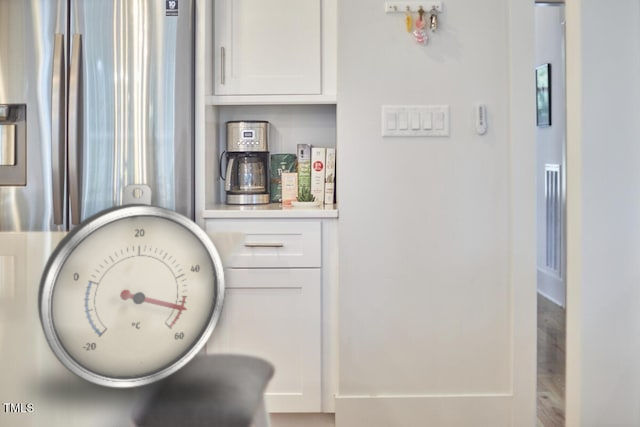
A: 52
